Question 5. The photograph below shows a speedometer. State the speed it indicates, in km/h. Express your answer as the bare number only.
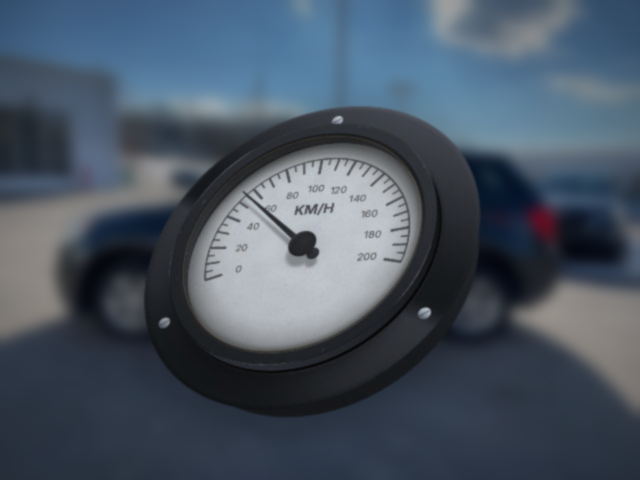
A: 55
